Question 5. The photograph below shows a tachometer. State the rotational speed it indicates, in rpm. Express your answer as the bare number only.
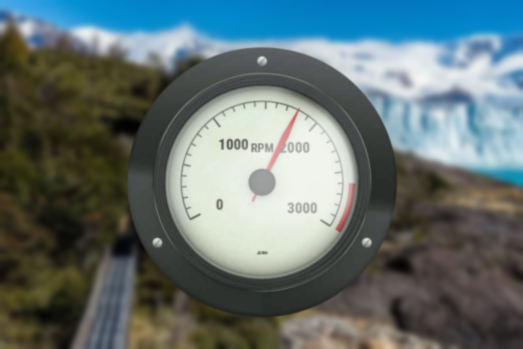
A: 1800
